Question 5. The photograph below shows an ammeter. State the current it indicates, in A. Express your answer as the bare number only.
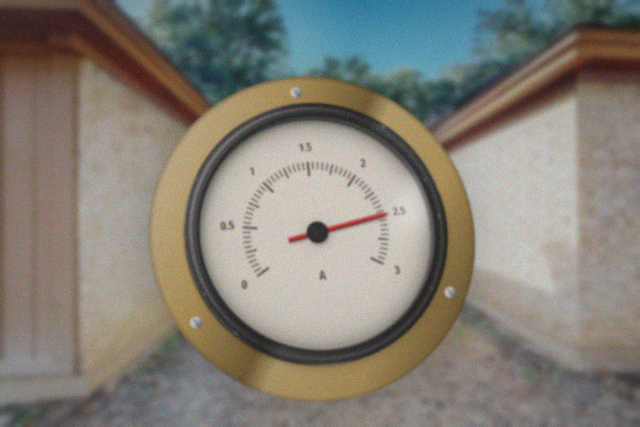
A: 2.5
